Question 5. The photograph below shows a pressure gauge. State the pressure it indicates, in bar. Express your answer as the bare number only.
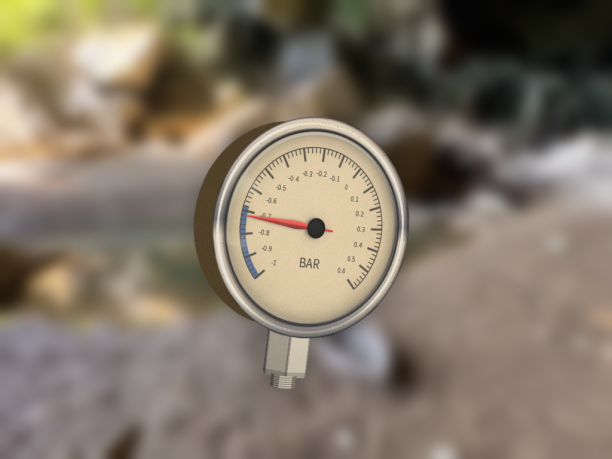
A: -0.72
